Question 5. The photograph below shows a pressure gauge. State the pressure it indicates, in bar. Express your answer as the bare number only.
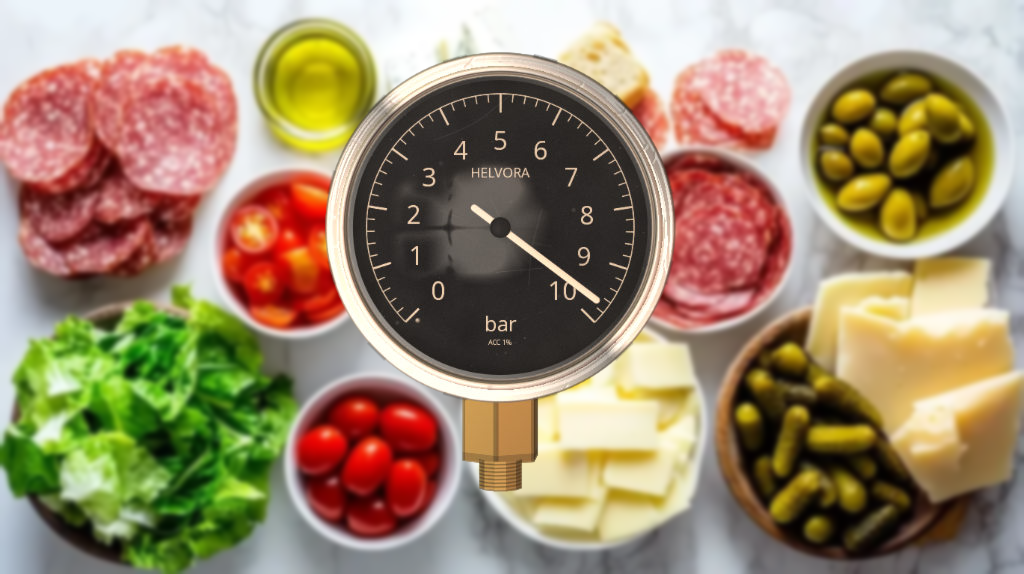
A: 9.7
